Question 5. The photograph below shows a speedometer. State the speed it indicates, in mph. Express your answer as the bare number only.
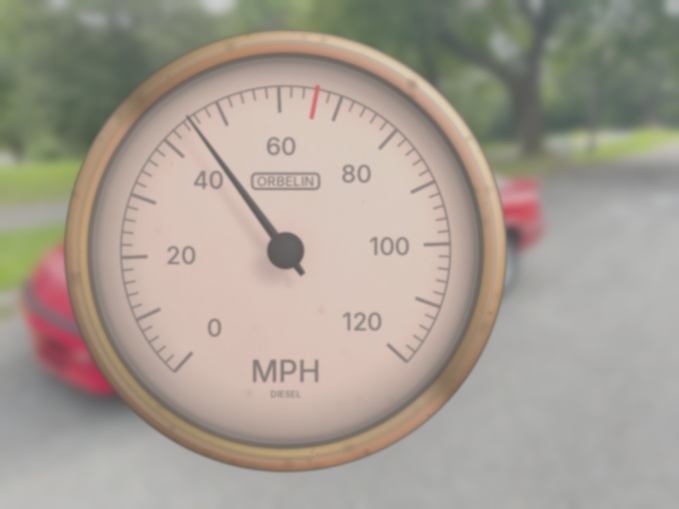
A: 45
